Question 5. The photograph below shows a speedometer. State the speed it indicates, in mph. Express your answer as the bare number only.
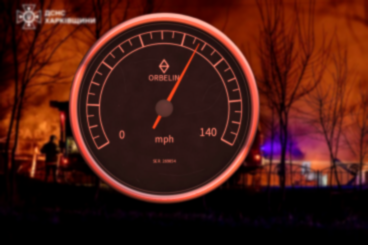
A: 87.5
